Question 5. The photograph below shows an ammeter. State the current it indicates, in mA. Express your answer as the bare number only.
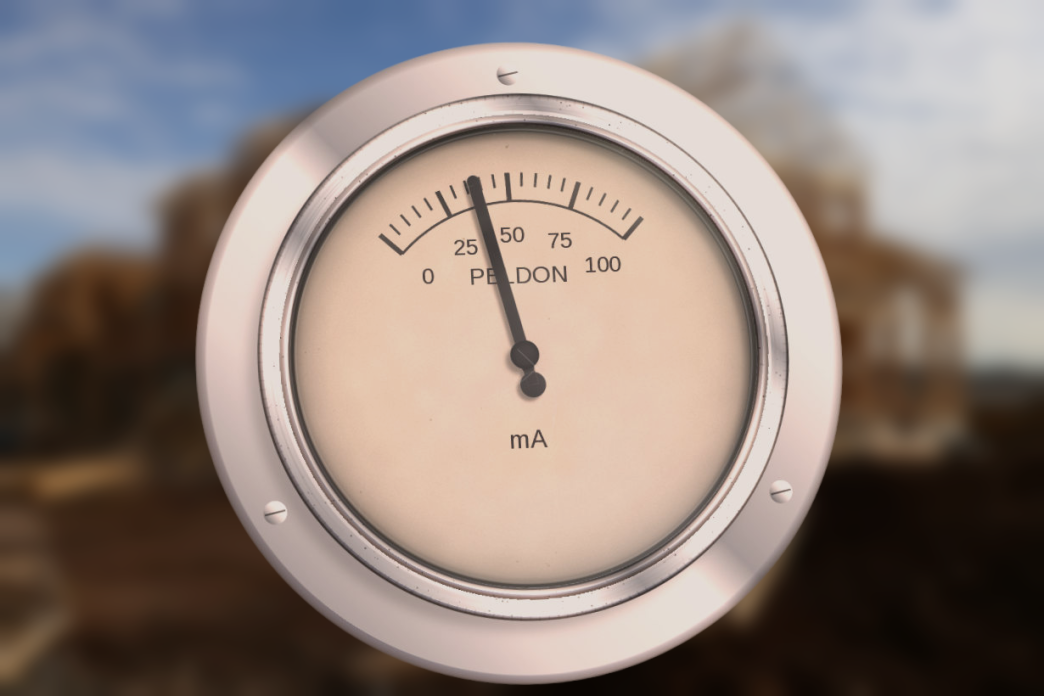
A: 37.5
